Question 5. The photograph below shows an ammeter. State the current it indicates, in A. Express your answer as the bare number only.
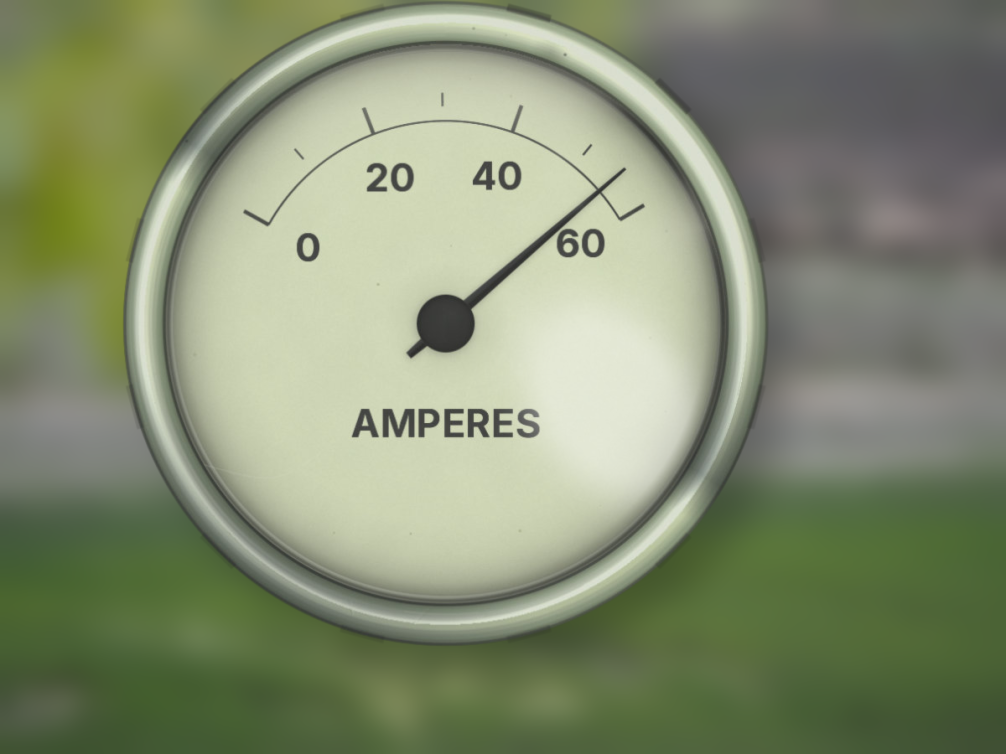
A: 55
